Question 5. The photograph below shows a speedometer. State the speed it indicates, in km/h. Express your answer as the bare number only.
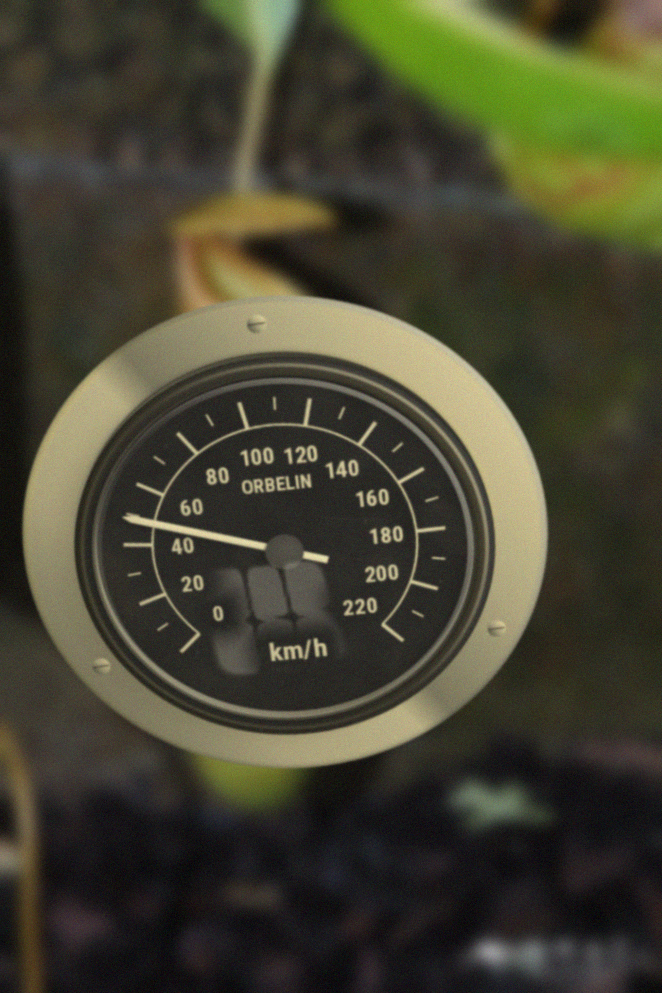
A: 50
